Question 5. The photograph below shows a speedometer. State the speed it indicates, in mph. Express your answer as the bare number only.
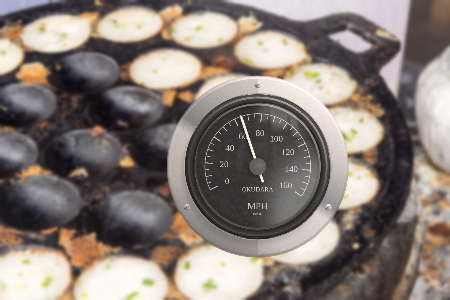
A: 65
